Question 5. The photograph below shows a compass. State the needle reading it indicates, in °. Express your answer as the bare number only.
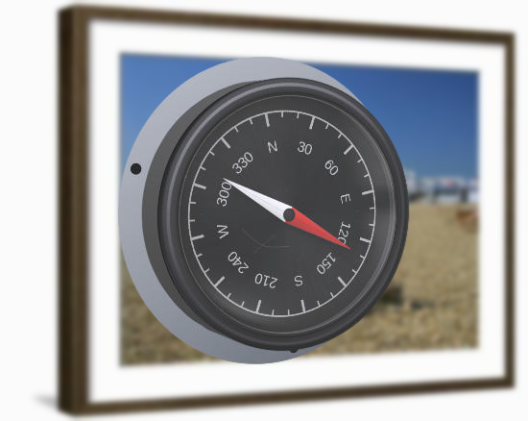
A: 130
